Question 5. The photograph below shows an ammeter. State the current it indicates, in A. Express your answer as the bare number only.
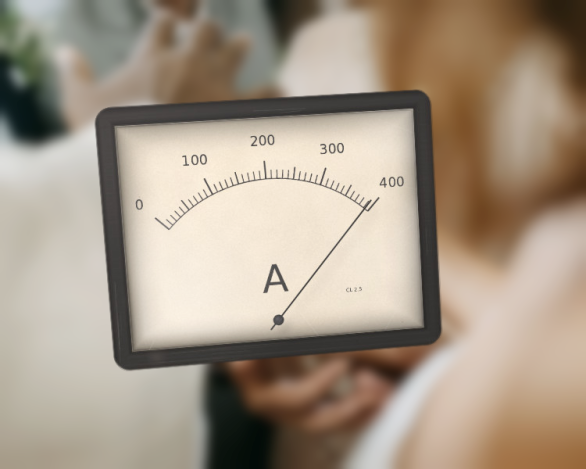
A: 390
